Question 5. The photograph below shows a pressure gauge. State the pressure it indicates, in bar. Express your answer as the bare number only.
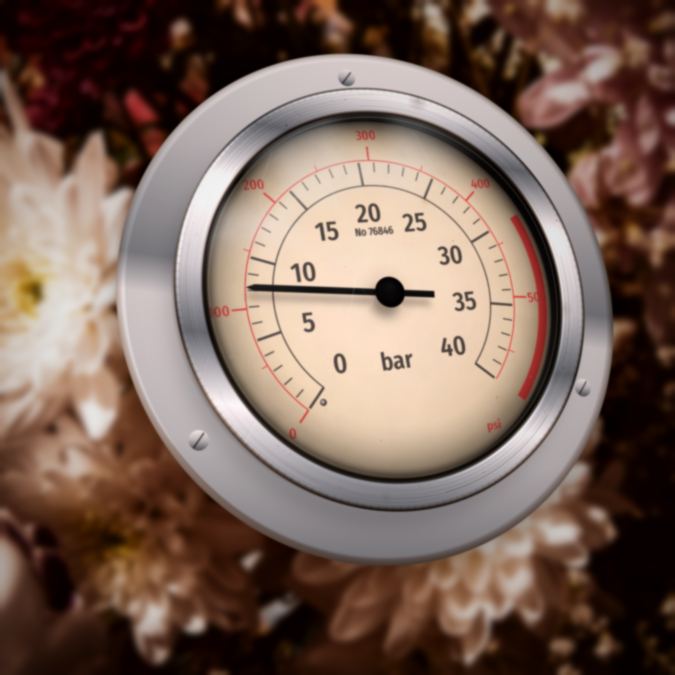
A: 8
